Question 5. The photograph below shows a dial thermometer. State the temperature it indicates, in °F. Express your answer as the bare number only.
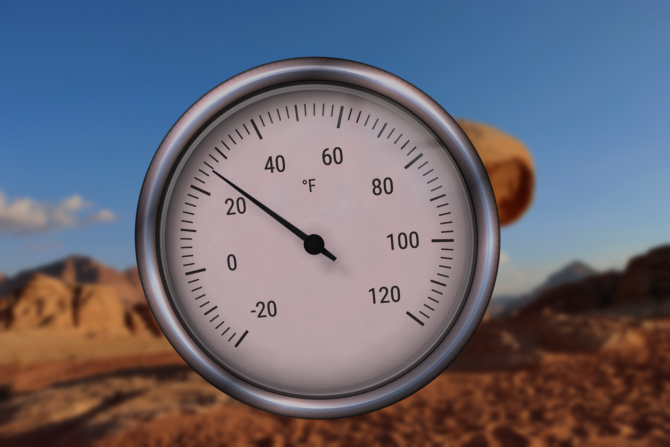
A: 26
